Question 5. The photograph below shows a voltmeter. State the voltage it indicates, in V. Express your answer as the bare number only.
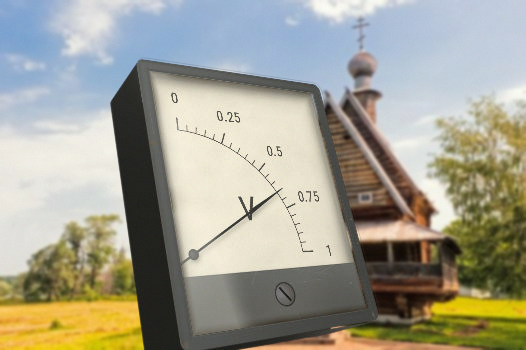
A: 0.65
